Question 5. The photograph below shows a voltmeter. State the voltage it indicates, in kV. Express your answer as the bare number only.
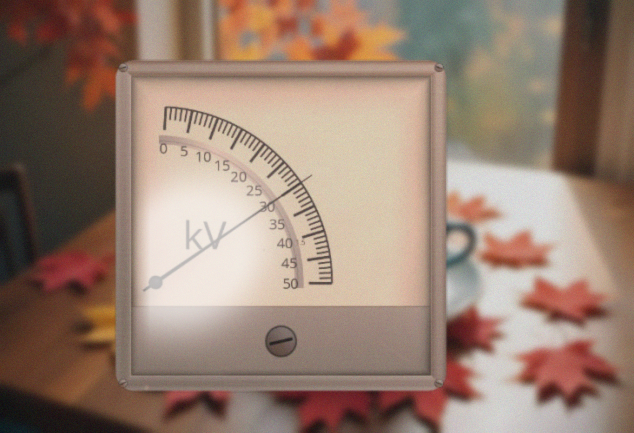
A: 30
